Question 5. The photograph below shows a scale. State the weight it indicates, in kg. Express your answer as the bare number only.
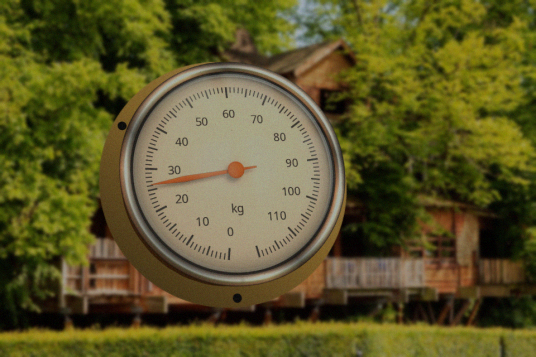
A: 26
